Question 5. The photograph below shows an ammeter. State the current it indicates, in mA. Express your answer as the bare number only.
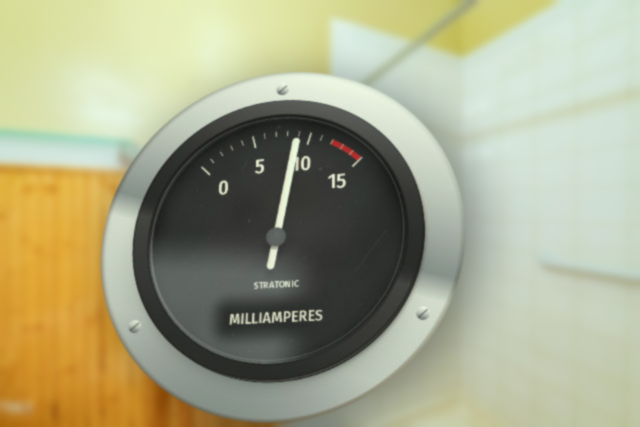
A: 9
